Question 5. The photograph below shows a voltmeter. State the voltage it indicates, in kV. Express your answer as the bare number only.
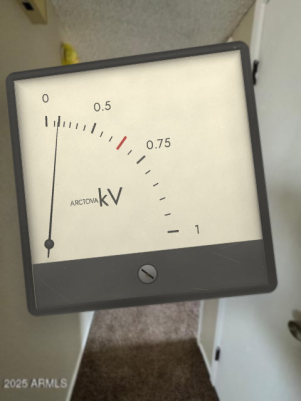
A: 0.25
